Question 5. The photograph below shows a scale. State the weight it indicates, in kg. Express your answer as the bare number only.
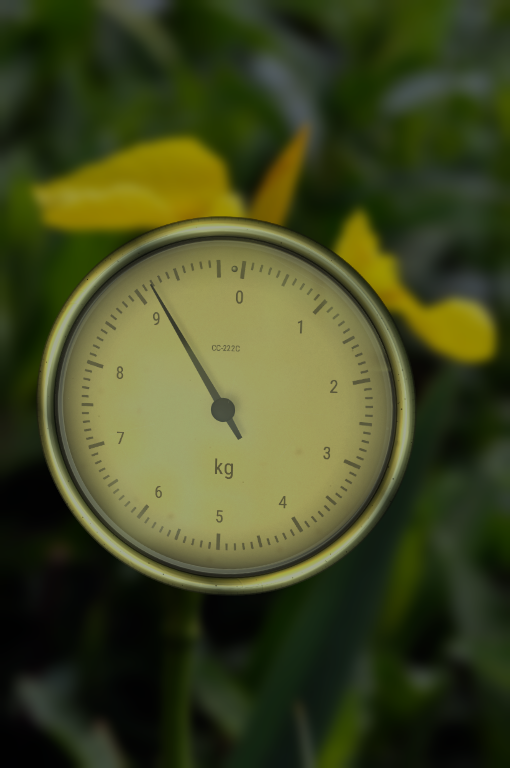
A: 9.2
